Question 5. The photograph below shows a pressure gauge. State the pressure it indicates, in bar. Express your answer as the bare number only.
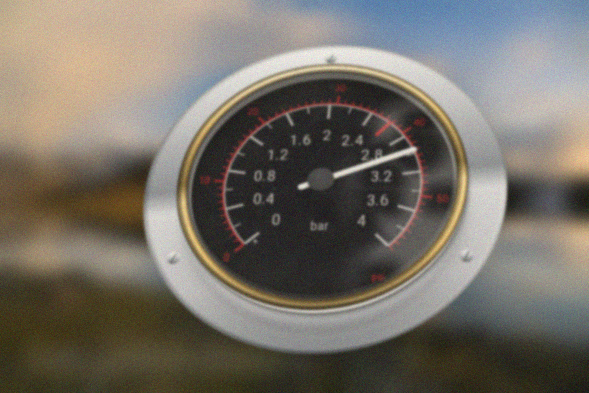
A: 3
